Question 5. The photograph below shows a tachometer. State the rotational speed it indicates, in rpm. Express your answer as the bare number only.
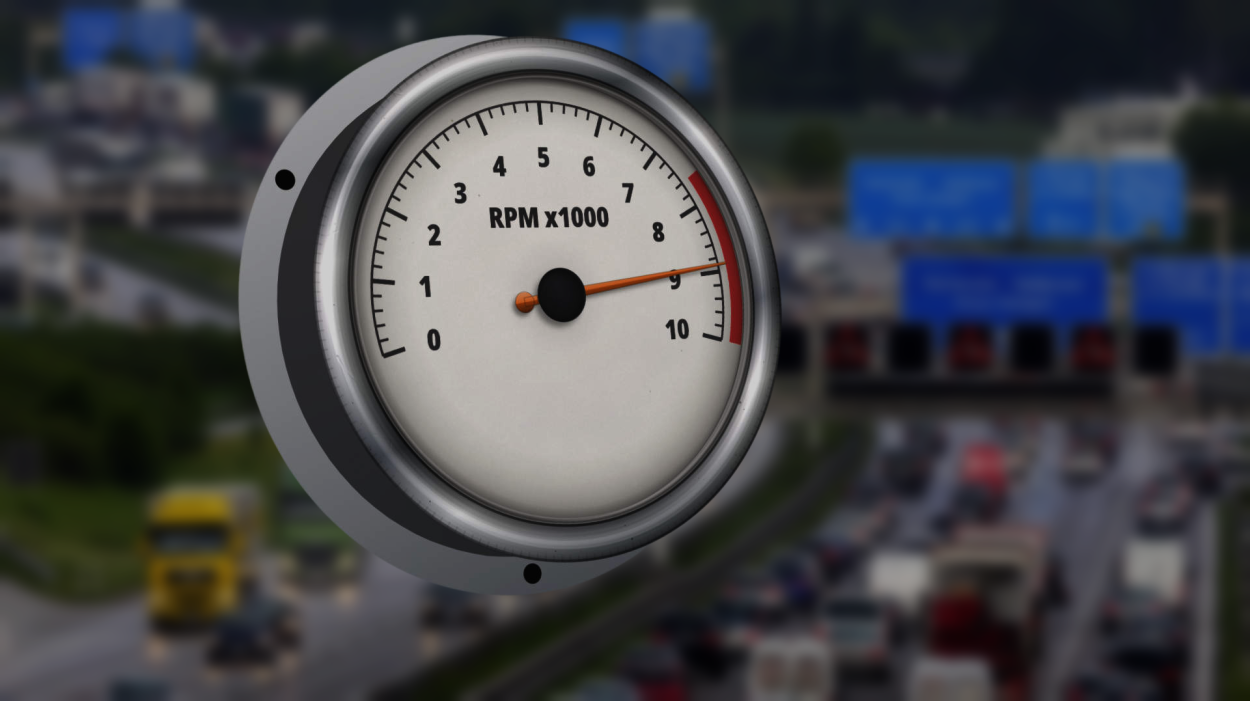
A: 8900
